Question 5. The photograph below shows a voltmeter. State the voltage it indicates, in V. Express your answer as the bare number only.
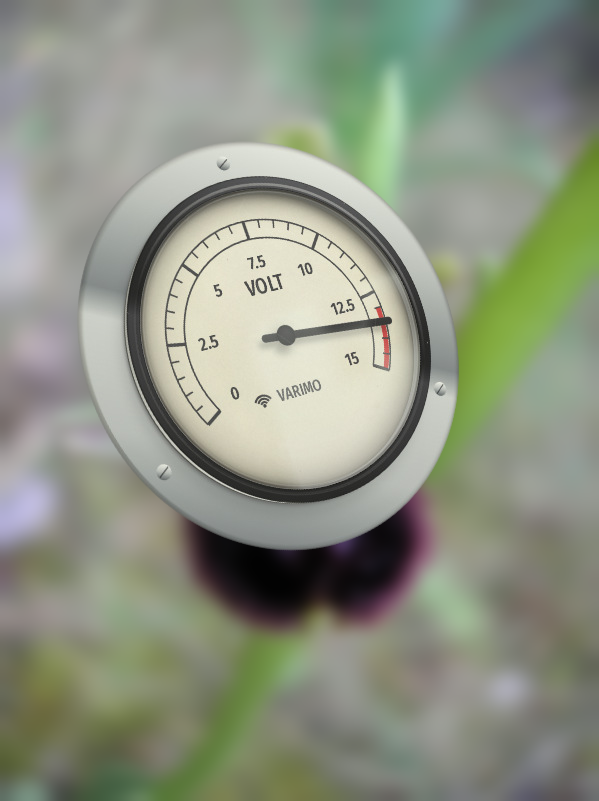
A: 13.5
